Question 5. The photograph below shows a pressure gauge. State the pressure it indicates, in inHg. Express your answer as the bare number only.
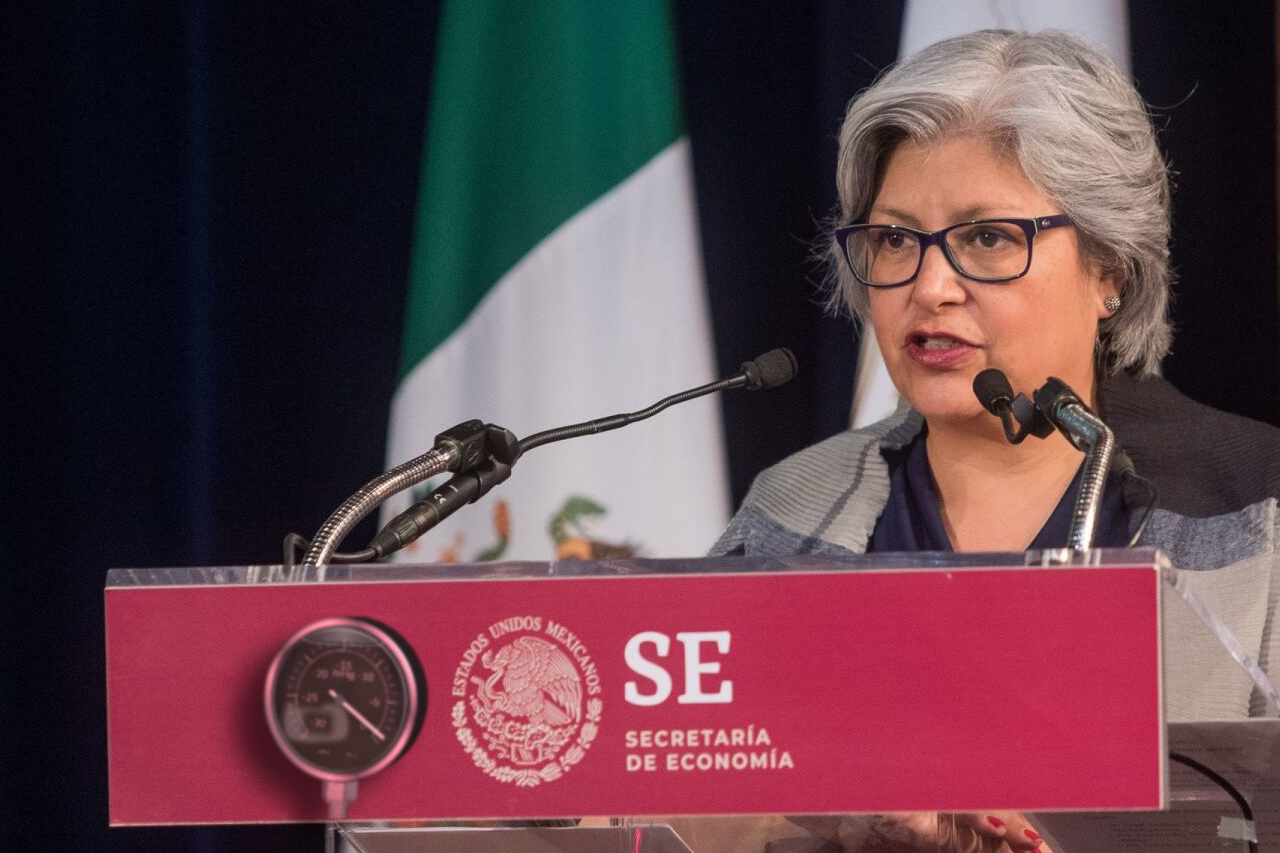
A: -1
